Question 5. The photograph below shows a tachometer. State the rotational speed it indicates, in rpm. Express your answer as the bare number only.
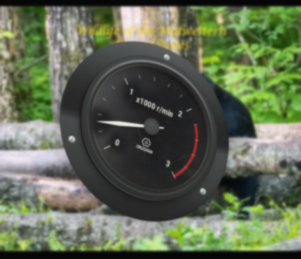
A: 300
